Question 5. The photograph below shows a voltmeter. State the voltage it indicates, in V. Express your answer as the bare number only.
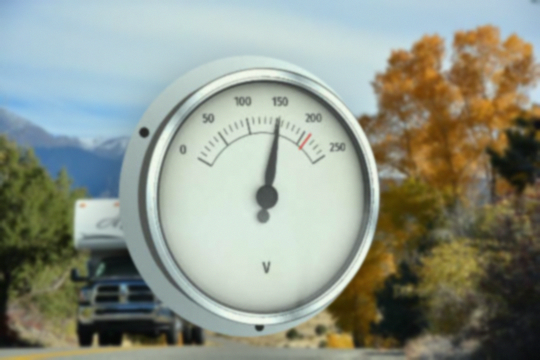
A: 150
